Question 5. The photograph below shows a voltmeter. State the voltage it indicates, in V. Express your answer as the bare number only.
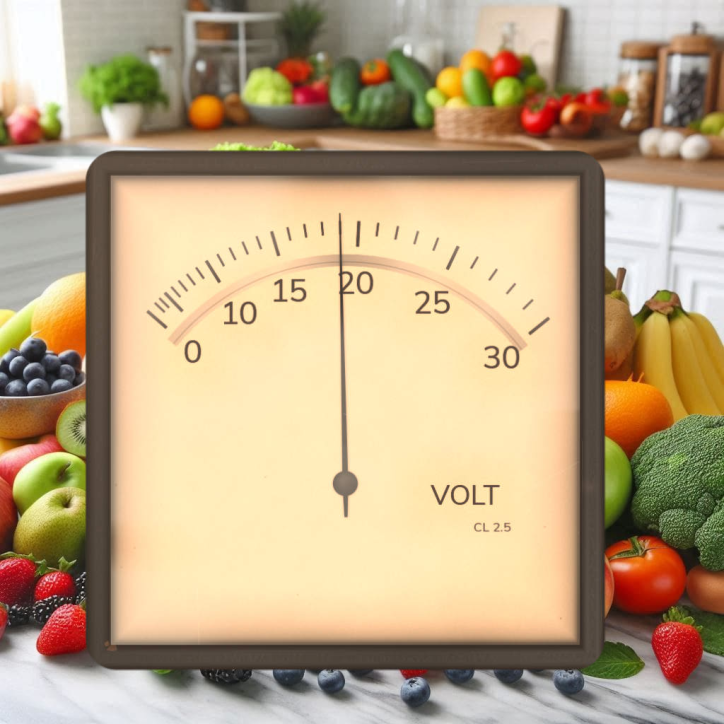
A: 19
